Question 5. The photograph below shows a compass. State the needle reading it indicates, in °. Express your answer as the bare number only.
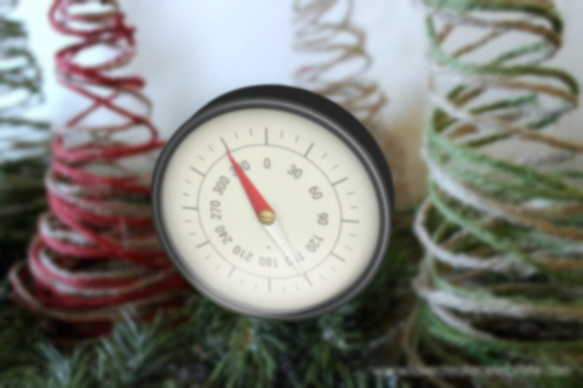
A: 330
